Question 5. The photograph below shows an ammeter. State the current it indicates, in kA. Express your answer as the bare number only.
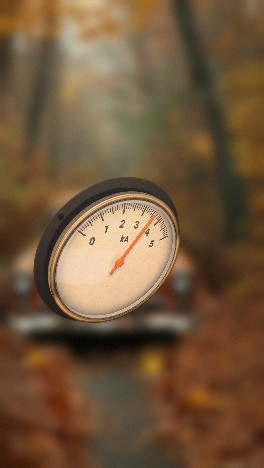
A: 3.5
